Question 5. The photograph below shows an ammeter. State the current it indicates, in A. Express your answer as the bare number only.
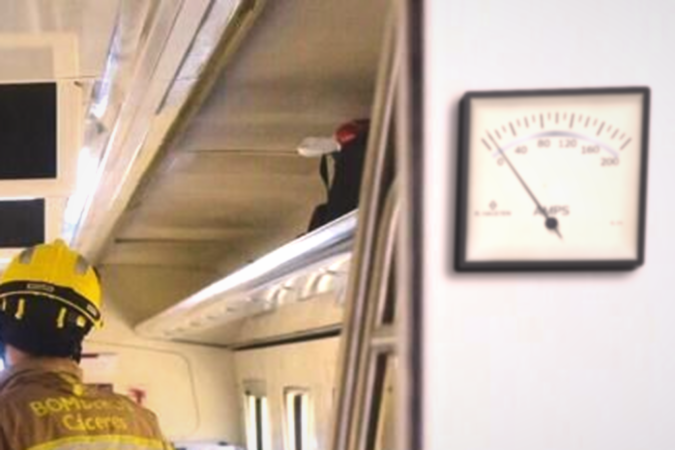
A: 10
